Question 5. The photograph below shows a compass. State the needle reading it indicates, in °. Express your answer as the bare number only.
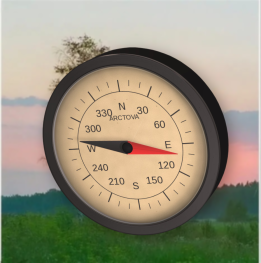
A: 100
